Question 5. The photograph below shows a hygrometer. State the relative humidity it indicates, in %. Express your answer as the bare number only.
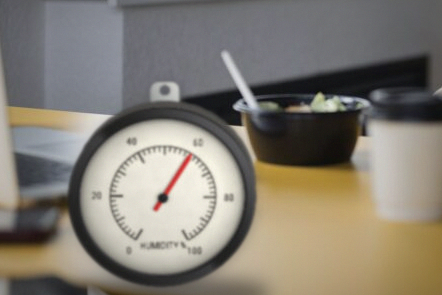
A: 60
